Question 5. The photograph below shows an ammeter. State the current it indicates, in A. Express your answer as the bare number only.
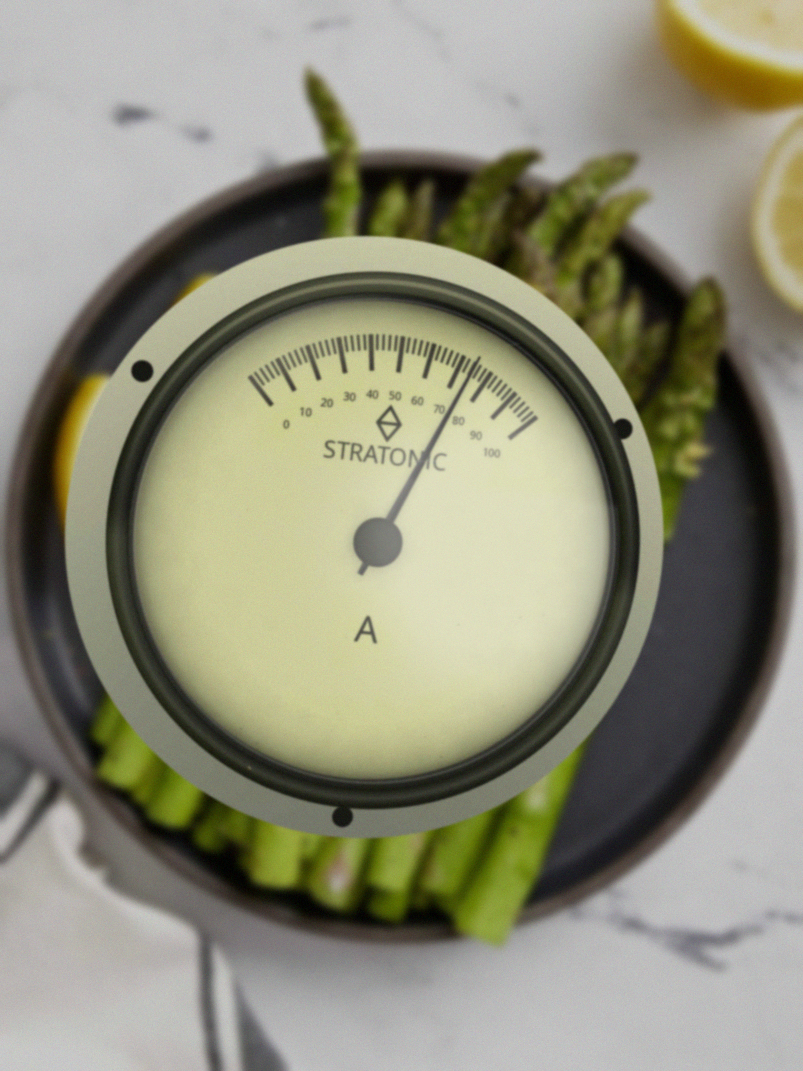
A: 74
